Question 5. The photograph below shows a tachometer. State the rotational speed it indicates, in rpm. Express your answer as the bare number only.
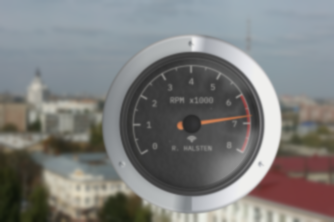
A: 6750
